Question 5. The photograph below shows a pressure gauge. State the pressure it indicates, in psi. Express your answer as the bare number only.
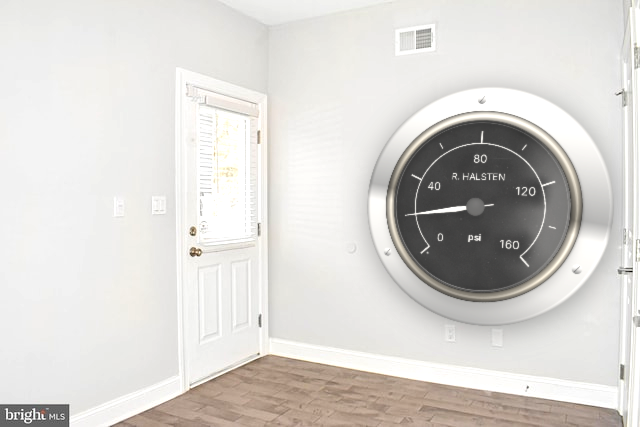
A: 20
